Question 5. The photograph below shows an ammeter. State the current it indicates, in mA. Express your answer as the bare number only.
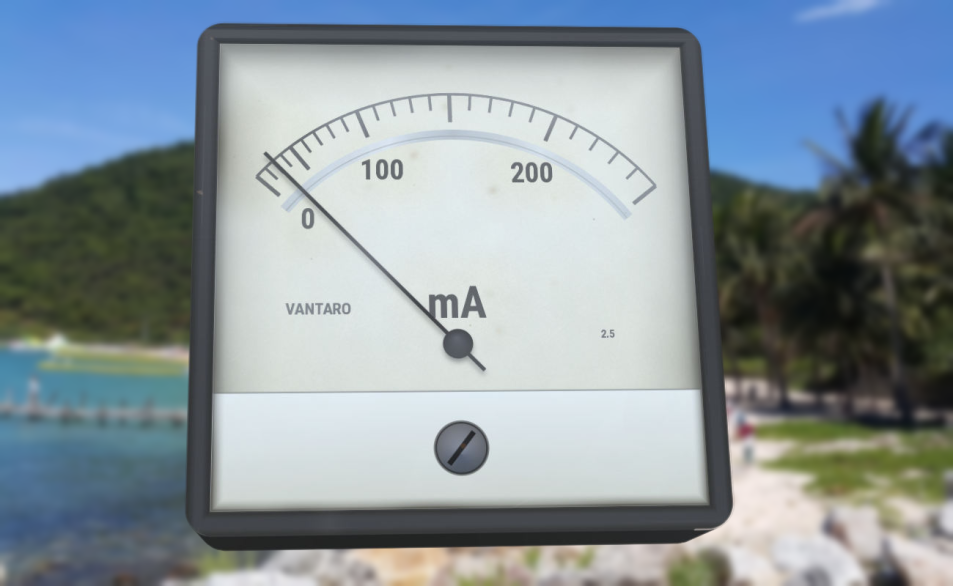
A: 30
